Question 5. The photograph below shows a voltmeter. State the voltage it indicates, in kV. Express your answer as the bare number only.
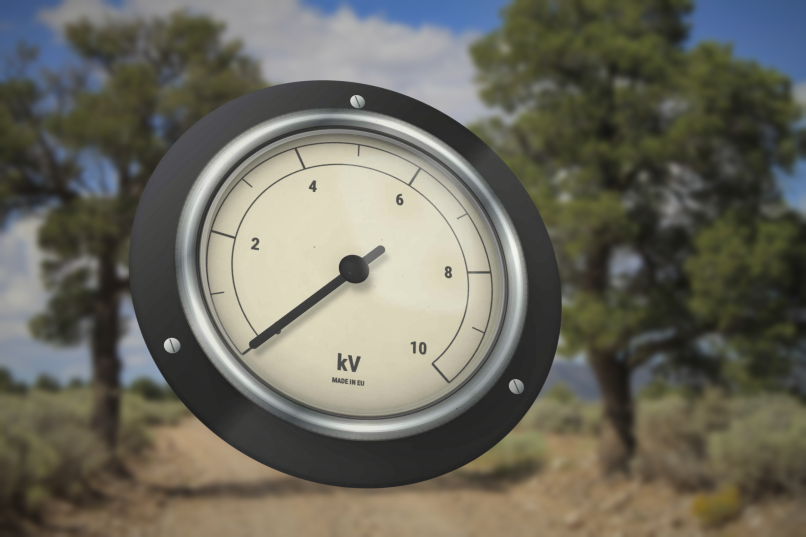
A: 0
